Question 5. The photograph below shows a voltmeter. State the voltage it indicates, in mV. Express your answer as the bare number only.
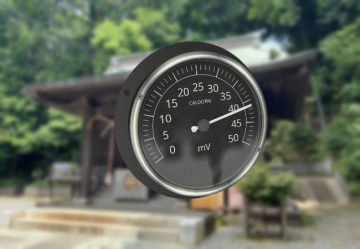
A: 41
